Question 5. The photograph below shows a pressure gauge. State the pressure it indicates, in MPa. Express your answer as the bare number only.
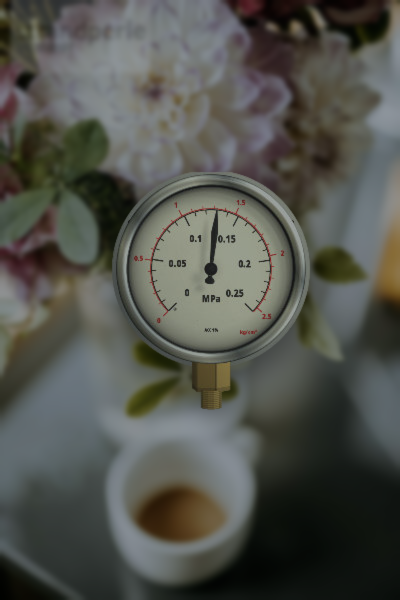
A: 0.13
